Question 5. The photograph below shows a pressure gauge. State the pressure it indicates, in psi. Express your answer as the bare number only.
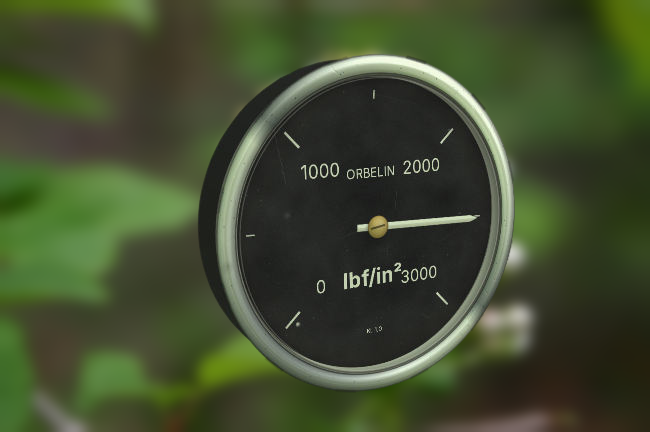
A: 2500
